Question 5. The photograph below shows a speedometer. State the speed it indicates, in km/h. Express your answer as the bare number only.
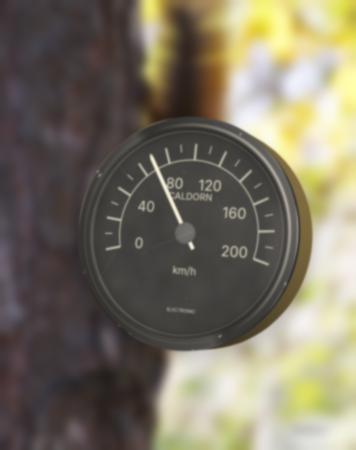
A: 70
